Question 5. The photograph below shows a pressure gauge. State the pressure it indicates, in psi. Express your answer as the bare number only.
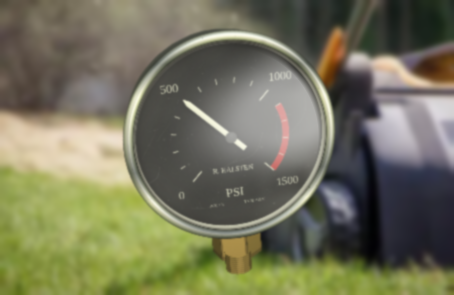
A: 500
